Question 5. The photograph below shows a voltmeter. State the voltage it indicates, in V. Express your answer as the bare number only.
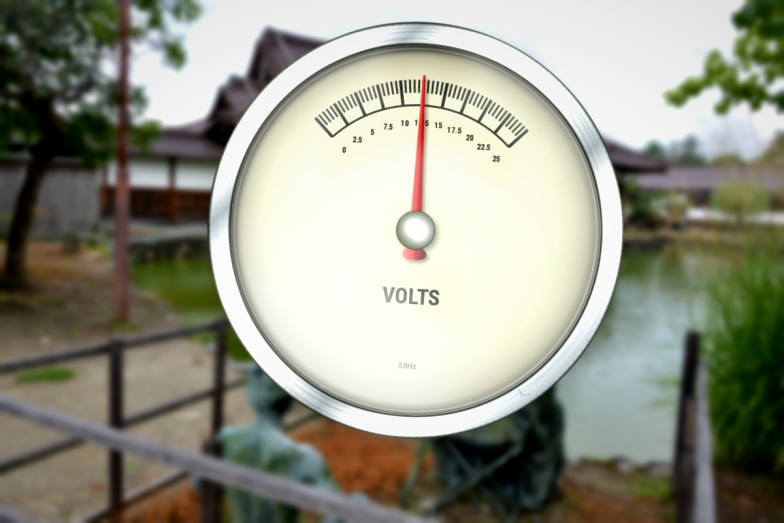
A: 12.5
